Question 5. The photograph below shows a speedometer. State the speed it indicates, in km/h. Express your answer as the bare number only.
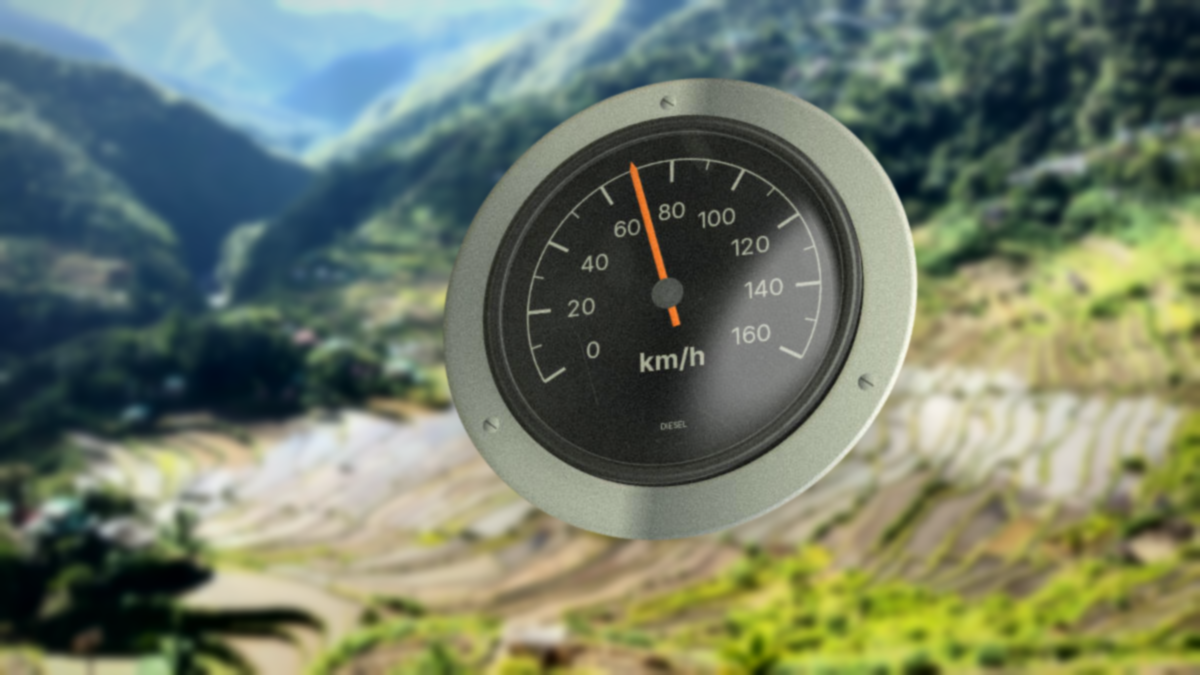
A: 70
